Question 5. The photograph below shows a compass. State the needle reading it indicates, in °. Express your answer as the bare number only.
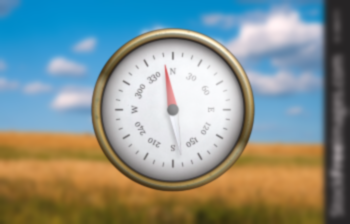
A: 350
